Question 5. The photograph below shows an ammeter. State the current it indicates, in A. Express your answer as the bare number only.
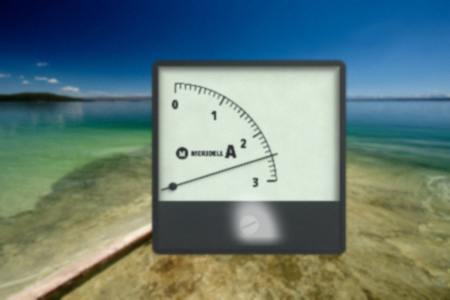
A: 2.5
